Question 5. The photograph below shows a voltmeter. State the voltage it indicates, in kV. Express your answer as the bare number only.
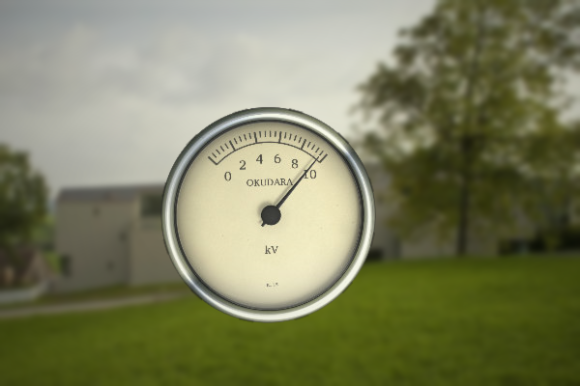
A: 9.6
